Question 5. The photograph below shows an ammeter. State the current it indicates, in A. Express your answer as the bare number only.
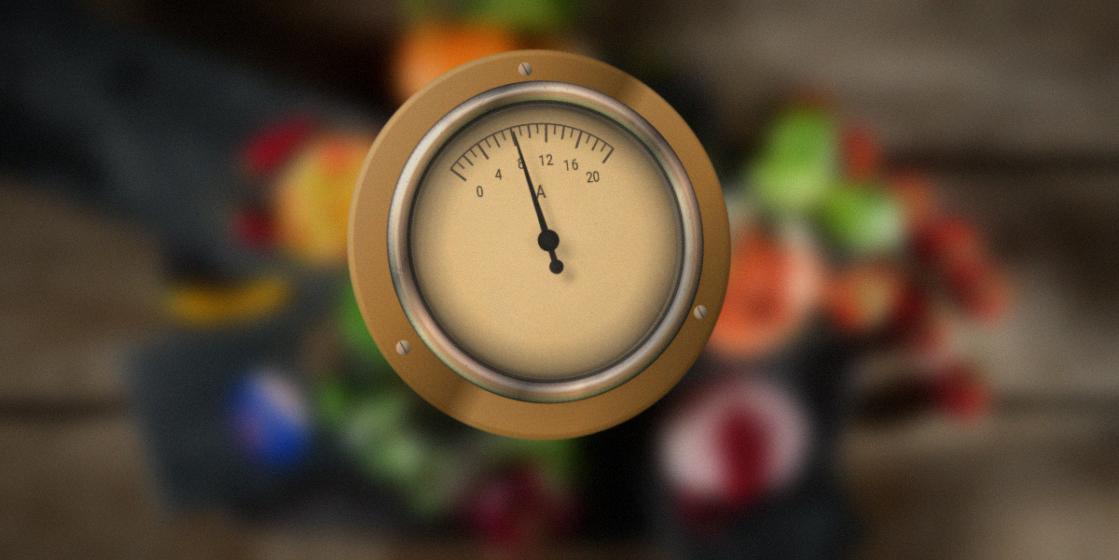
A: 8
